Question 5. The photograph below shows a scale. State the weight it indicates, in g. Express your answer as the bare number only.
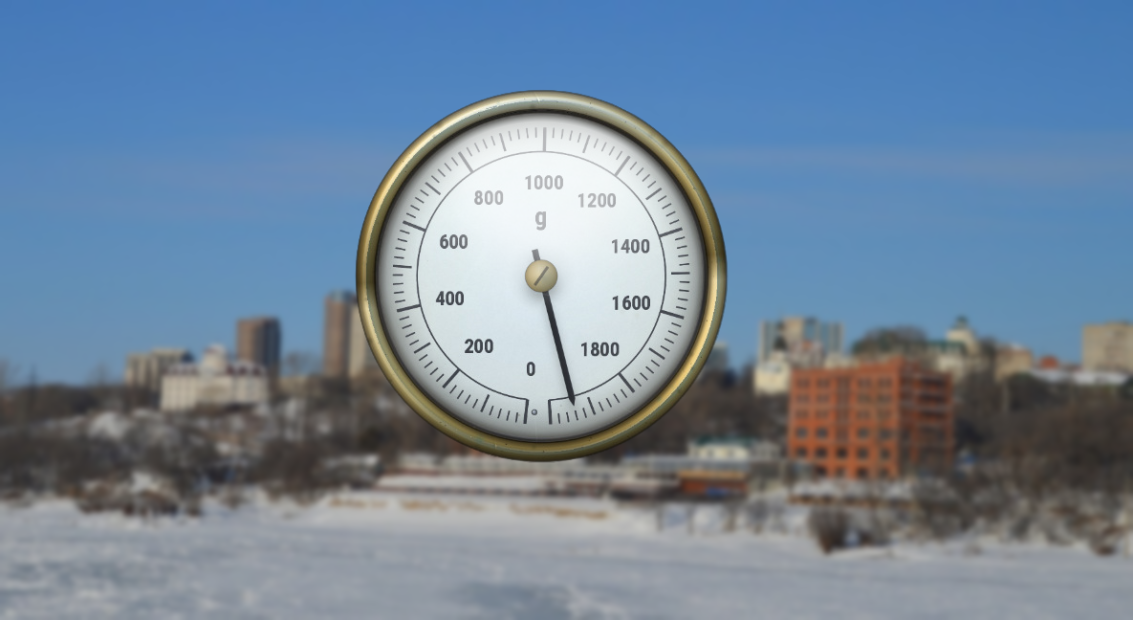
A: 1940
